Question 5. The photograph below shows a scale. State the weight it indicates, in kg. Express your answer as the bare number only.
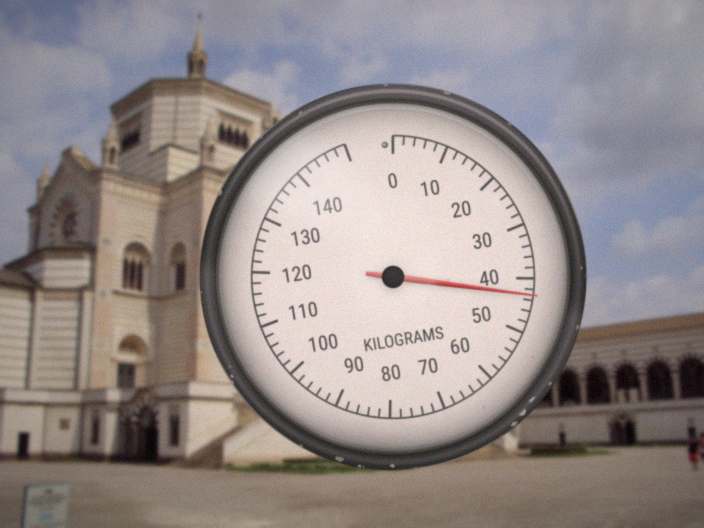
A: 43
